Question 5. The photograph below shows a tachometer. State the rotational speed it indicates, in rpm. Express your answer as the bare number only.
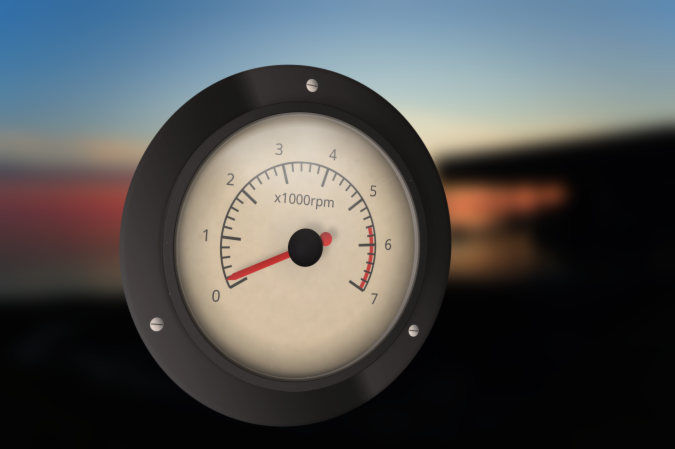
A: 200
